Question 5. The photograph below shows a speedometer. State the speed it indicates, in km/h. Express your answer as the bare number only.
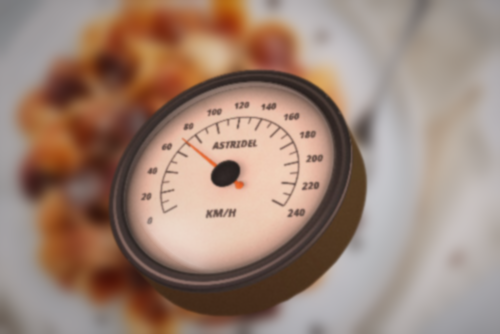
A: 70
